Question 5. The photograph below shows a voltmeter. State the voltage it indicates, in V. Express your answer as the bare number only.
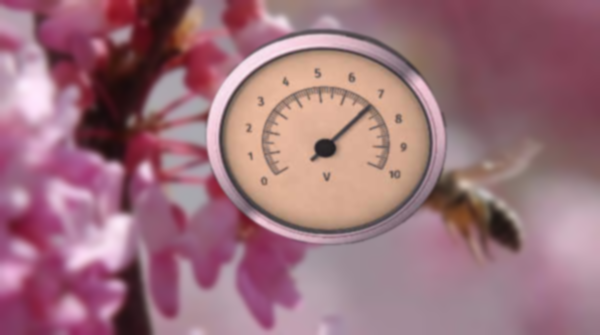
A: 7
